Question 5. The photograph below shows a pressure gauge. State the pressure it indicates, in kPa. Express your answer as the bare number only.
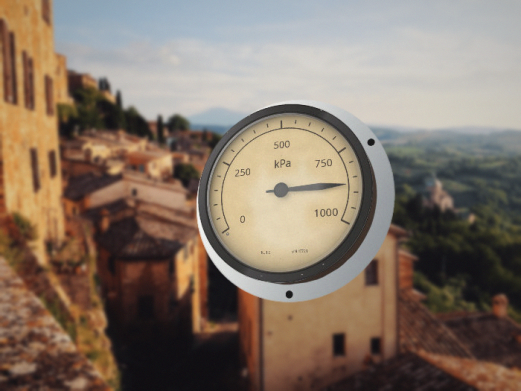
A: 875
